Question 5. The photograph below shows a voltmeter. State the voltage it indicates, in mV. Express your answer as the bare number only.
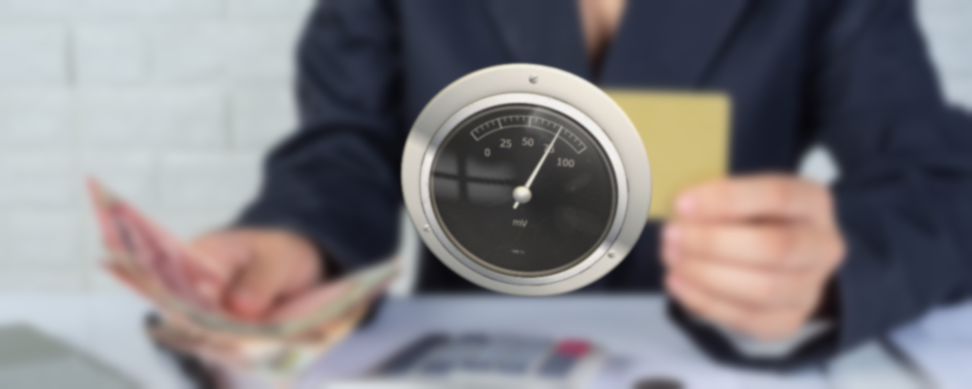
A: 75
